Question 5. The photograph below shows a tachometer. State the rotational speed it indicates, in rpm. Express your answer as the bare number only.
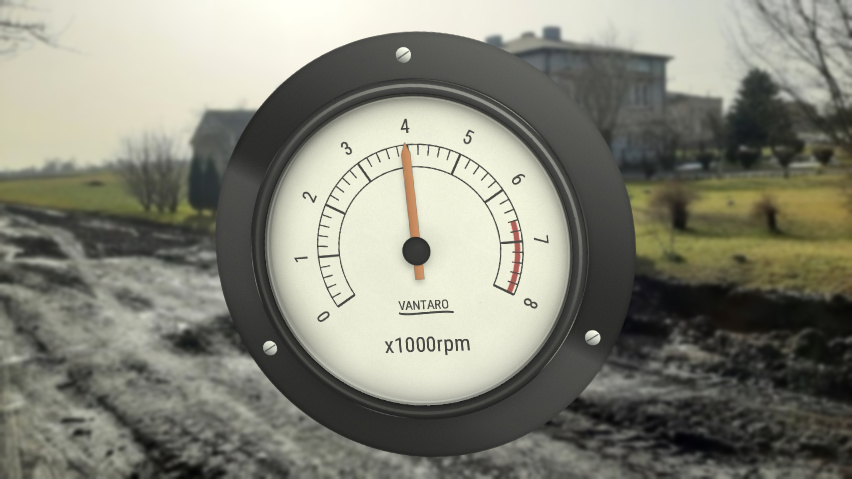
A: 4000
